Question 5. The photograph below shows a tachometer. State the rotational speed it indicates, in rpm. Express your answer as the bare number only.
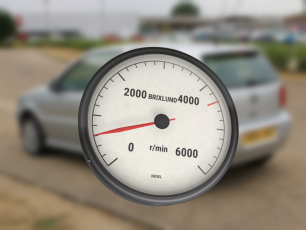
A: 600
